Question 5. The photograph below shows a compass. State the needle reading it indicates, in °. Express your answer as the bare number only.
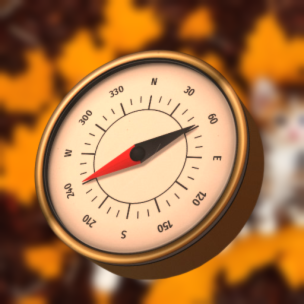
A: 240
